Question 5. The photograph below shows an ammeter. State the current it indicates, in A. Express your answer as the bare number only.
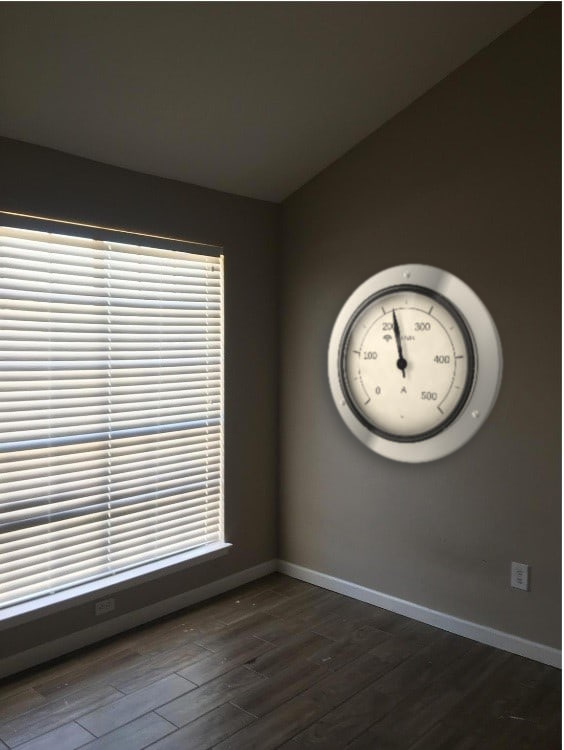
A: 225
